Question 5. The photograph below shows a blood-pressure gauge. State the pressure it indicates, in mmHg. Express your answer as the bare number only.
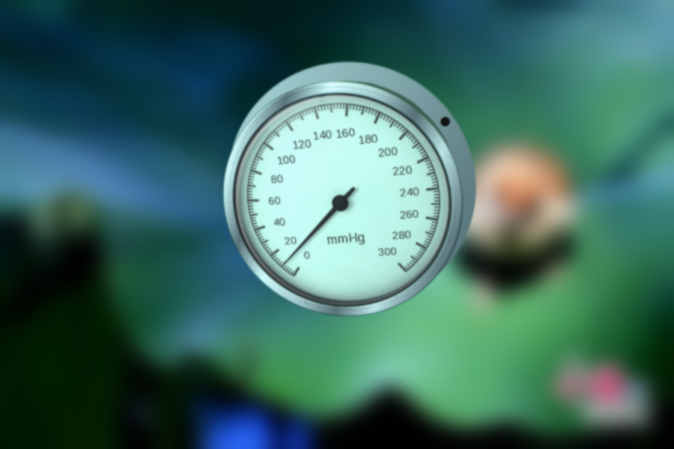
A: 10
